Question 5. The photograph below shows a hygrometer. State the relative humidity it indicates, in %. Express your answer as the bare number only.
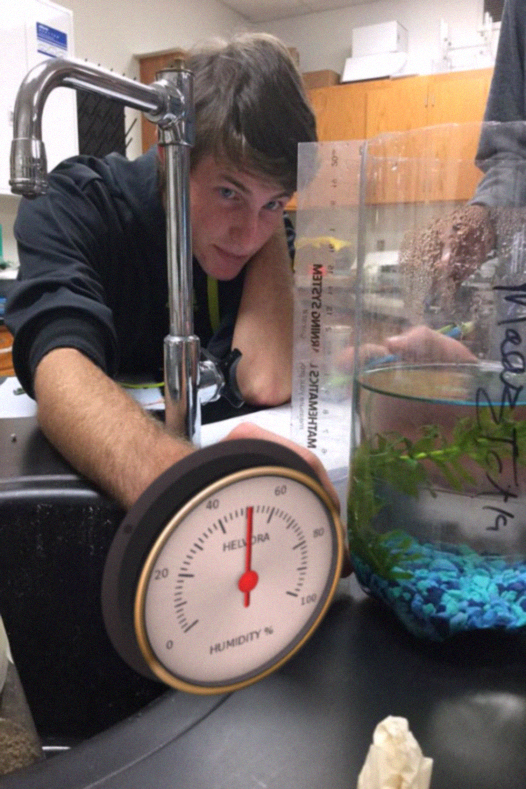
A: 50
